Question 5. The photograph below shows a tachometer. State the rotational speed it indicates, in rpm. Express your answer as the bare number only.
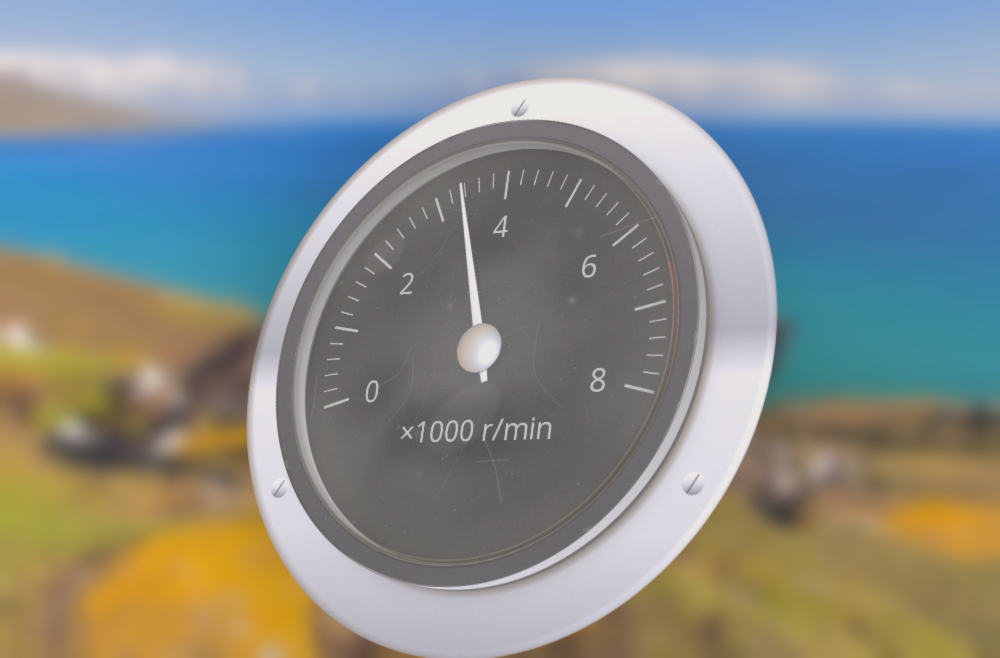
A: 3400
